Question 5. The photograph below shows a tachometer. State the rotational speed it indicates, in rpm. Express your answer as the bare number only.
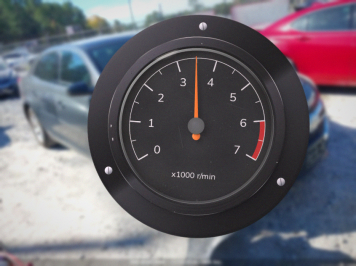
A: 3500
